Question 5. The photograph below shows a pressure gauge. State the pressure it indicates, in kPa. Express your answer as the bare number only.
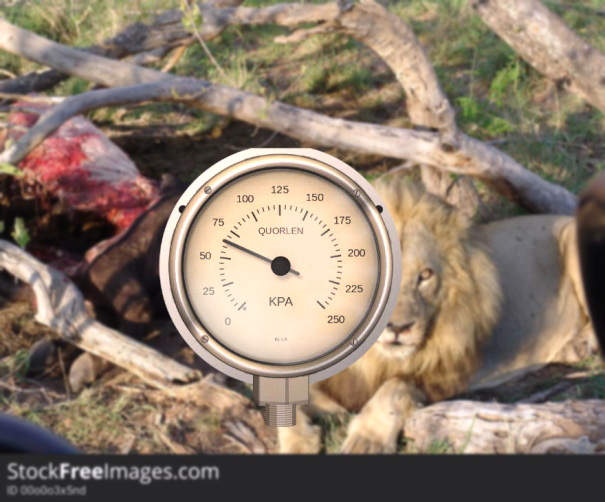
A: 65
